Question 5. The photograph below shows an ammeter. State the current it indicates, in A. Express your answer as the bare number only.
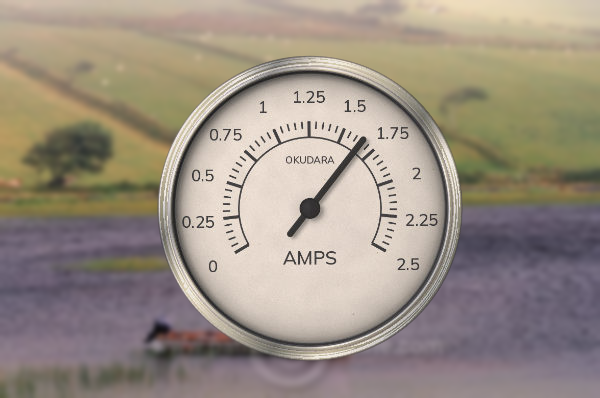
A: 1.65
